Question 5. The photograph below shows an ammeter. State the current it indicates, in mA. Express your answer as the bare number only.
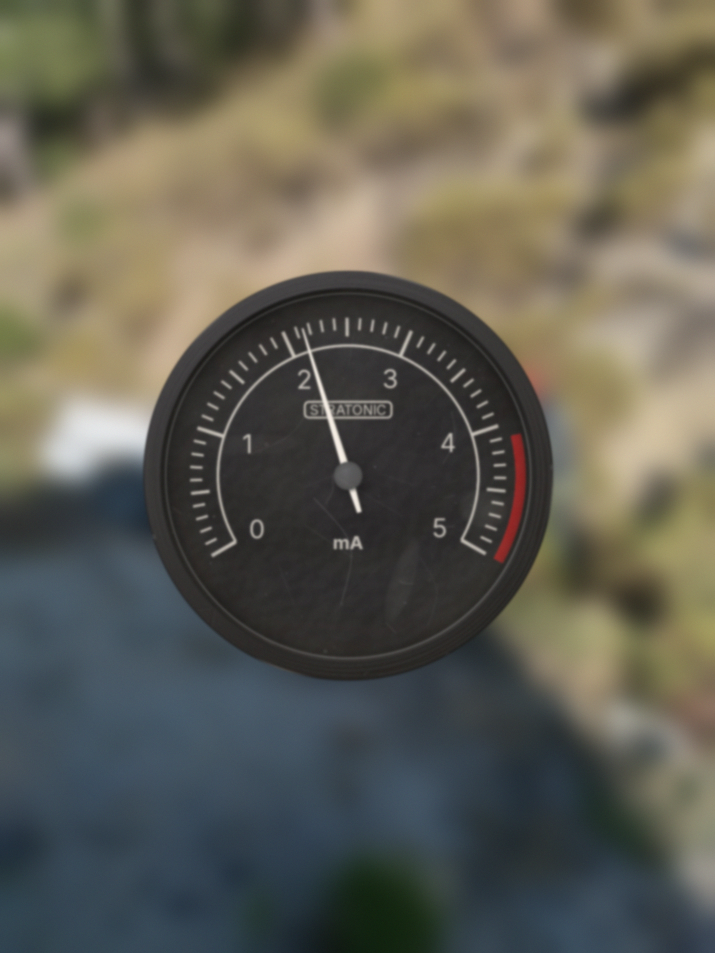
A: 2.15
